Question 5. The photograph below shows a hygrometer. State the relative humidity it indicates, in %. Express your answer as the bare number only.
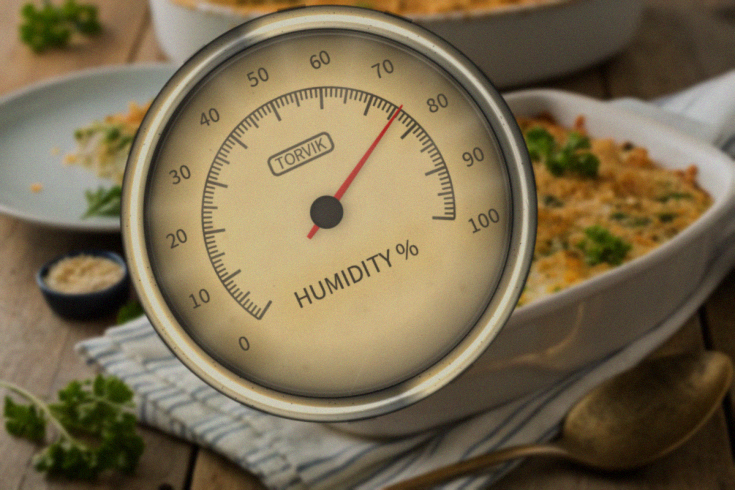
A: 76
